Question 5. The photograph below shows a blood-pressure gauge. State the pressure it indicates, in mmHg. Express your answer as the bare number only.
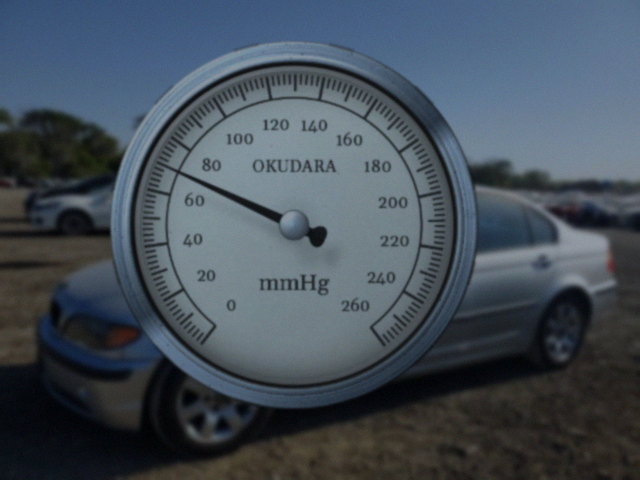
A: 70
